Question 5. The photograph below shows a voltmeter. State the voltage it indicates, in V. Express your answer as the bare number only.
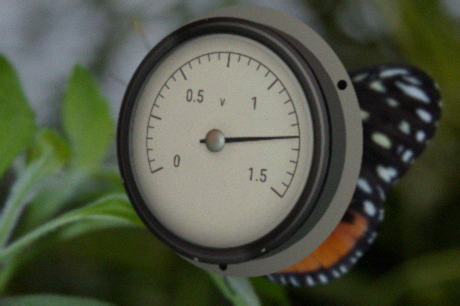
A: 1.25
